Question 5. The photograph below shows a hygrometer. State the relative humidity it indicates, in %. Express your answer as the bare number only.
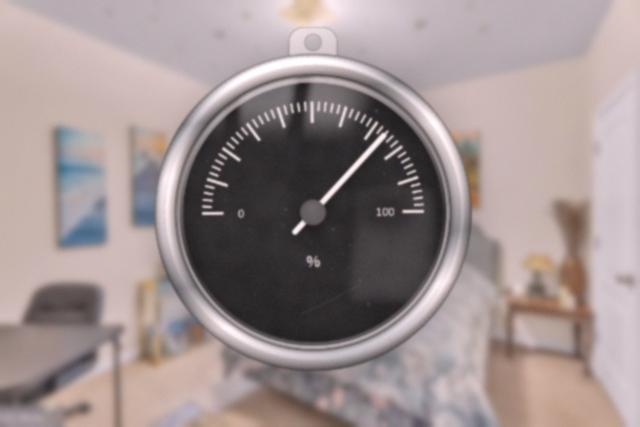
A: 74
